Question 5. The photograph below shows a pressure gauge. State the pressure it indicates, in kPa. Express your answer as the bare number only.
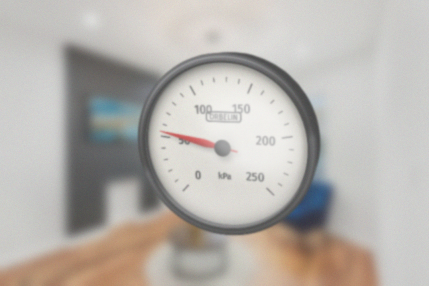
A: 55
